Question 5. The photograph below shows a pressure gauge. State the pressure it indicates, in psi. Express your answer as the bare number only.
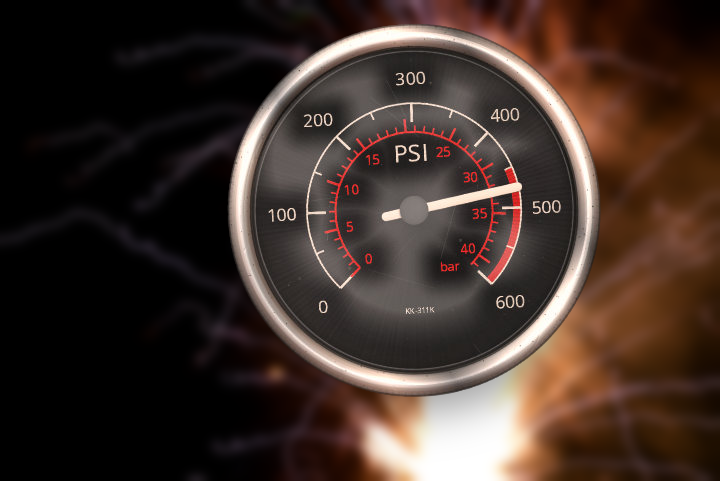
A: 475
